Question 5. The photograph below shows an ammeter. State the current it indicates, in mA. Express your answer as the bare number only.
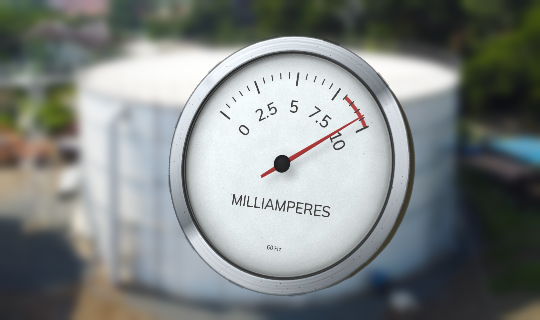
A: 9.5
